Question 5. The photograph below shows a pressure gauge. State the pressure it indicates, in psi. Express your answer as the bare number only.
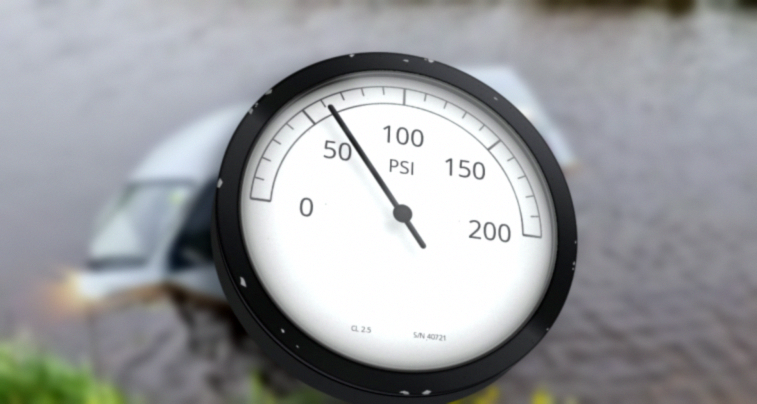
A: 60
